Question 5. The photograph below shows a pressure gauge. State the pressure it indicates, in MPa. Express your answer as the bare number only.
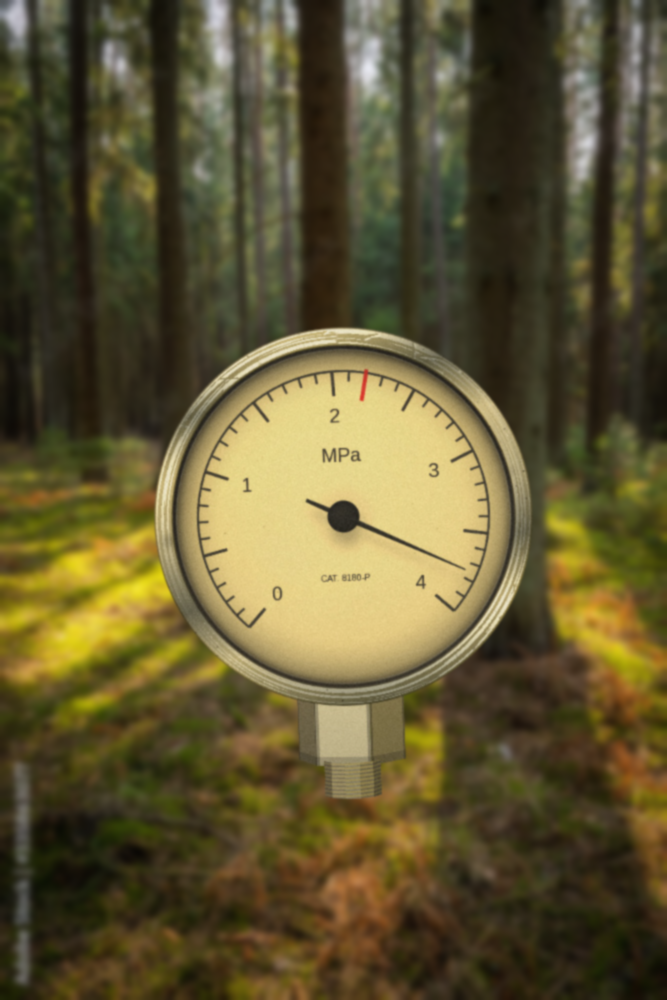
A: 3.75
